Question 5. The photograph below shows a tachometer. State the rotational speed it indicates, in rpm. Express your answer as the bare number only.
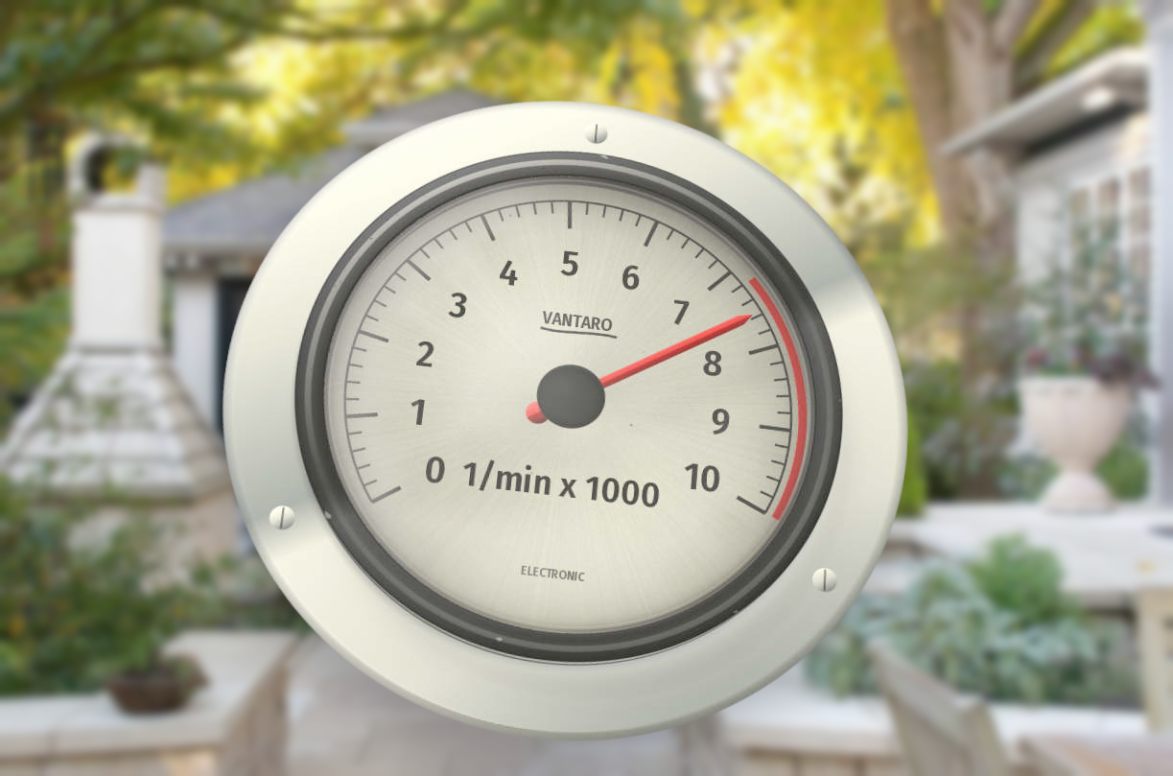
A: 7600
